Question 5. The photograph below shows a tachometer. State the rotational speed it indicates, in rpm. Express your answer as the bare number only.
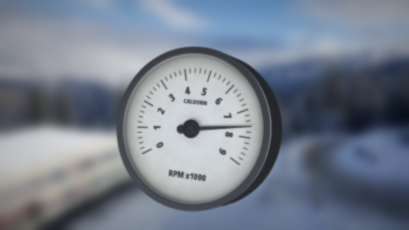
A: 7600
